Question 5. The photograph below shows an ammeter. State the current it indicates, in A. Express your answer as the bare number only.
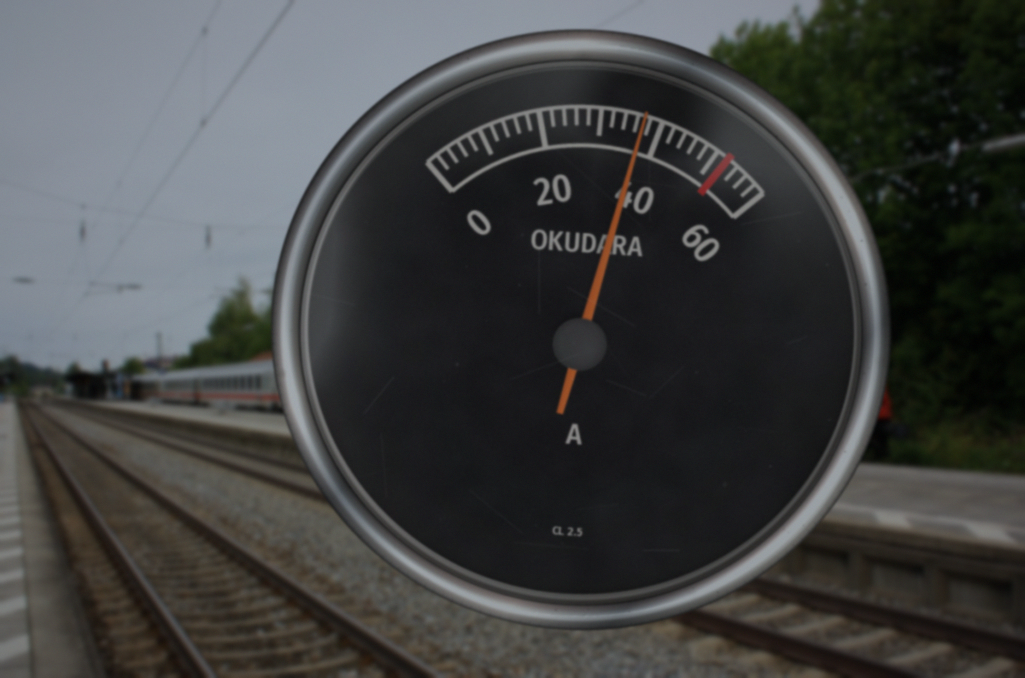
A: 37
